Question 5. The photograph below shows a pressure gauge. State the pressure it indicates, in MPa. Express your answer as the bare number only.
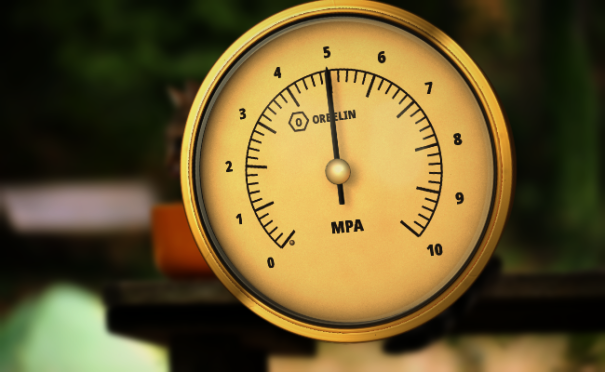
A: 5
